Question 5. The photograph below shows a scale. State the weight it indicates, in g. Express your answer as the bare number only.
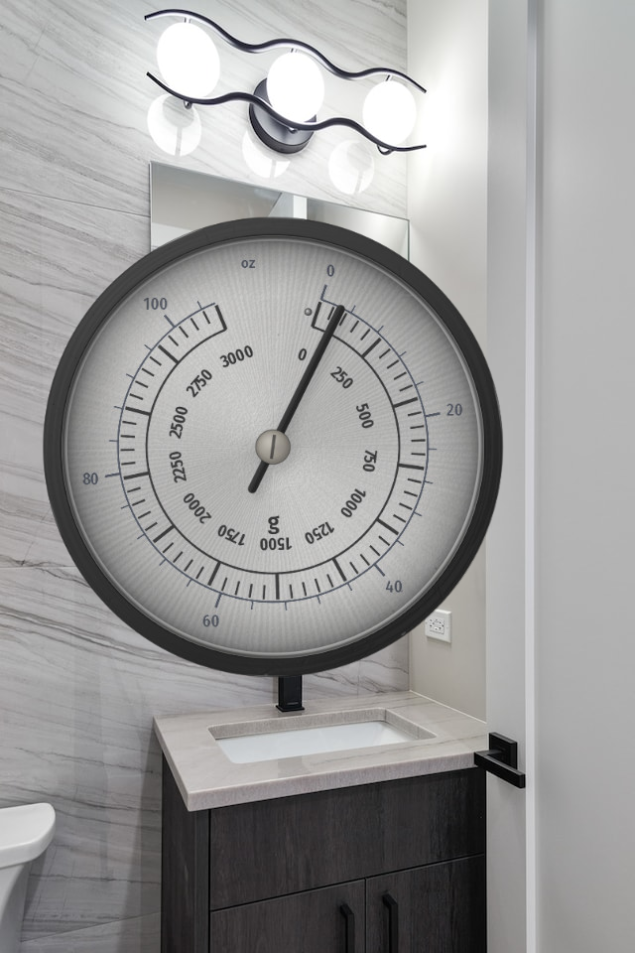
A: 75
